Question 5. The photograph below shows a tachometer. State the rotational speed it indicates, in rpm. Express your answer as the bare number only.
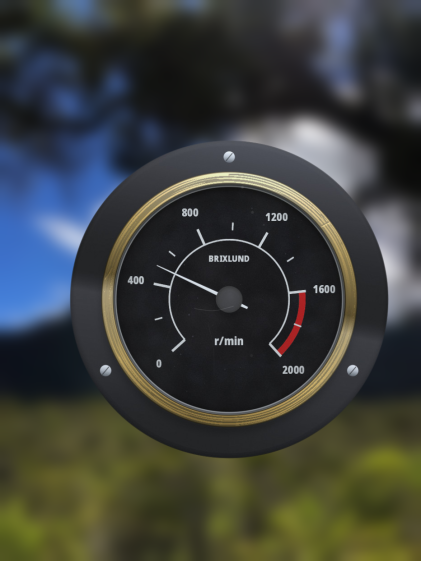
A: 500
